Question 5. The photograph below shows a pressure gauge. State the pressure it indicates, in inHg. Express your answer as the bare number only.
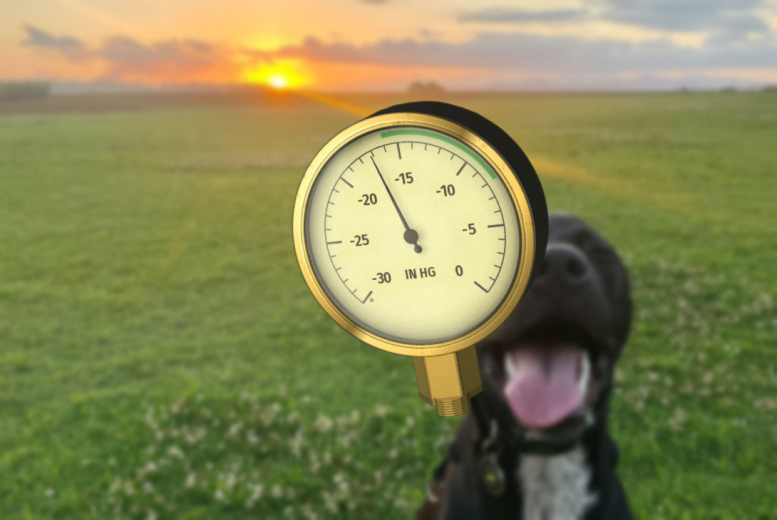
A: -17
